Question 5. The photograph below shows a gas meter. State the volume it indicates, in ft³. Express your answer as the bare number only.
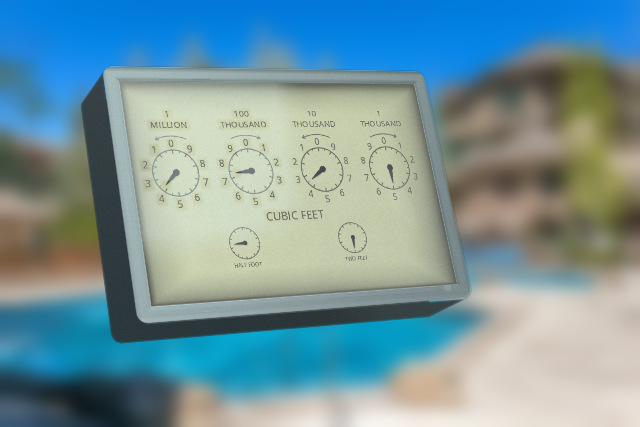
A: 373500
